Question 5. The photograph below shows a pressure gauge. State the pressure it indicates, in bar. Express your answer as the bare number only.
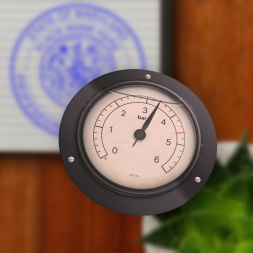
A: 3.4
